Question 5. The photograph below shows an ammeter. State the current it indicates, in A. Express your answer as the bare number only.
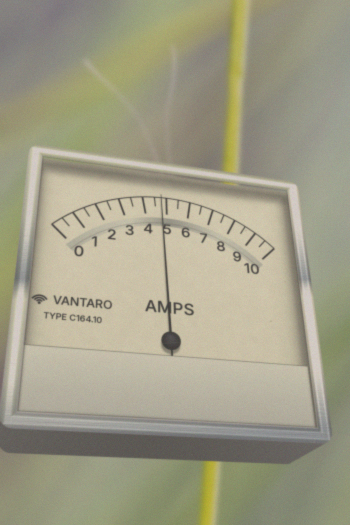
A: 4.75
